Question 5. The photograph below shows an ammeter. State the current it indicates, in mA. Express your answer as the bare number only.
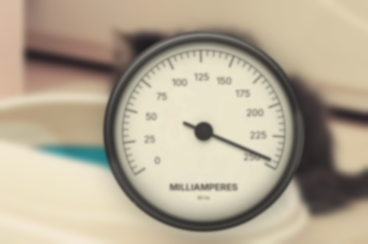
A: 245
